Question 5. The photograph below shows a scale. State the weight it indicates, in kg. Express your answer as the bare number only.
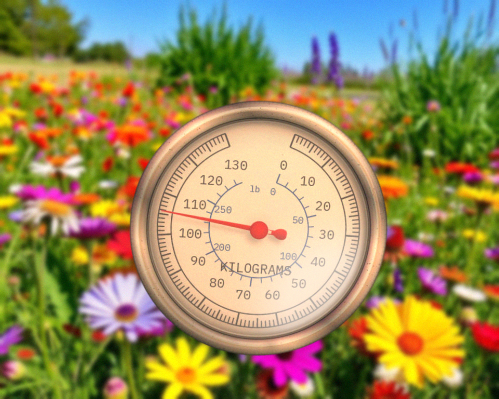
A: 106
